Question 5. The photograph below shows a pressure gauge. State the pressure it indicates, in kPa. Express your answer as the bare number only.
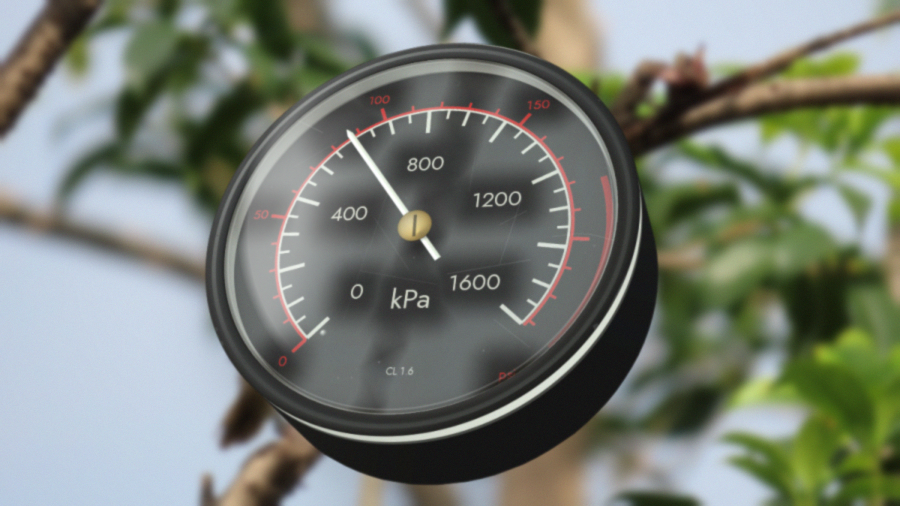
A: 600
